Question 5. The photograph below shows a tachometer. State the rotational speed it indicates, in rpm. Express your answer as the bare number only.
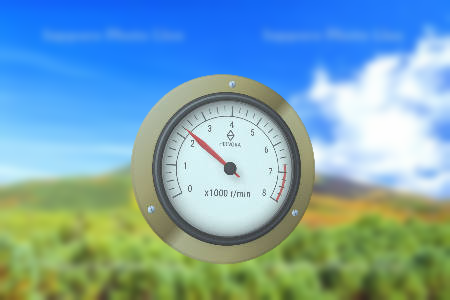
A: 2250
